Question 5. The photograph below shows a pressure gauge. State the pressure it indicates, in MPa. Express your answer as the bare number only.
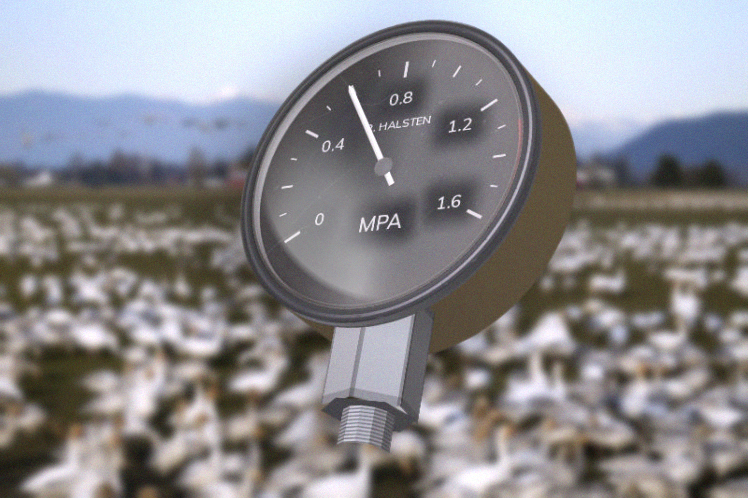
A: 0.6
